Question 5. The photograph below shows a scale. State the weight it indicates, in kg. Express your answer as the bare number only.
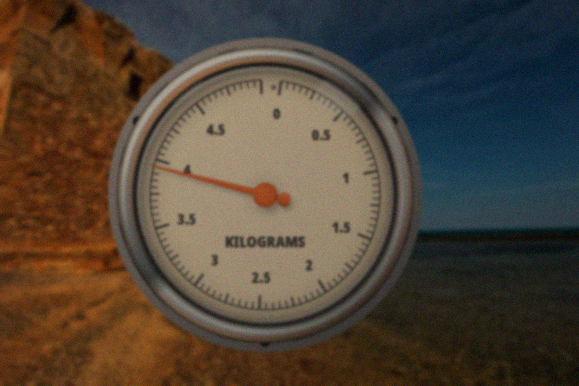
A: 3.95
